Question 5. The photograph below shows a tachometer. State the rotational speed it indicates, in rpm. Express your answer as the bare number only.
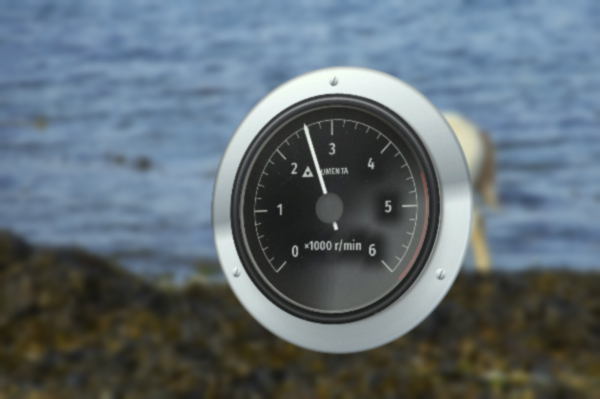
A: 2600
